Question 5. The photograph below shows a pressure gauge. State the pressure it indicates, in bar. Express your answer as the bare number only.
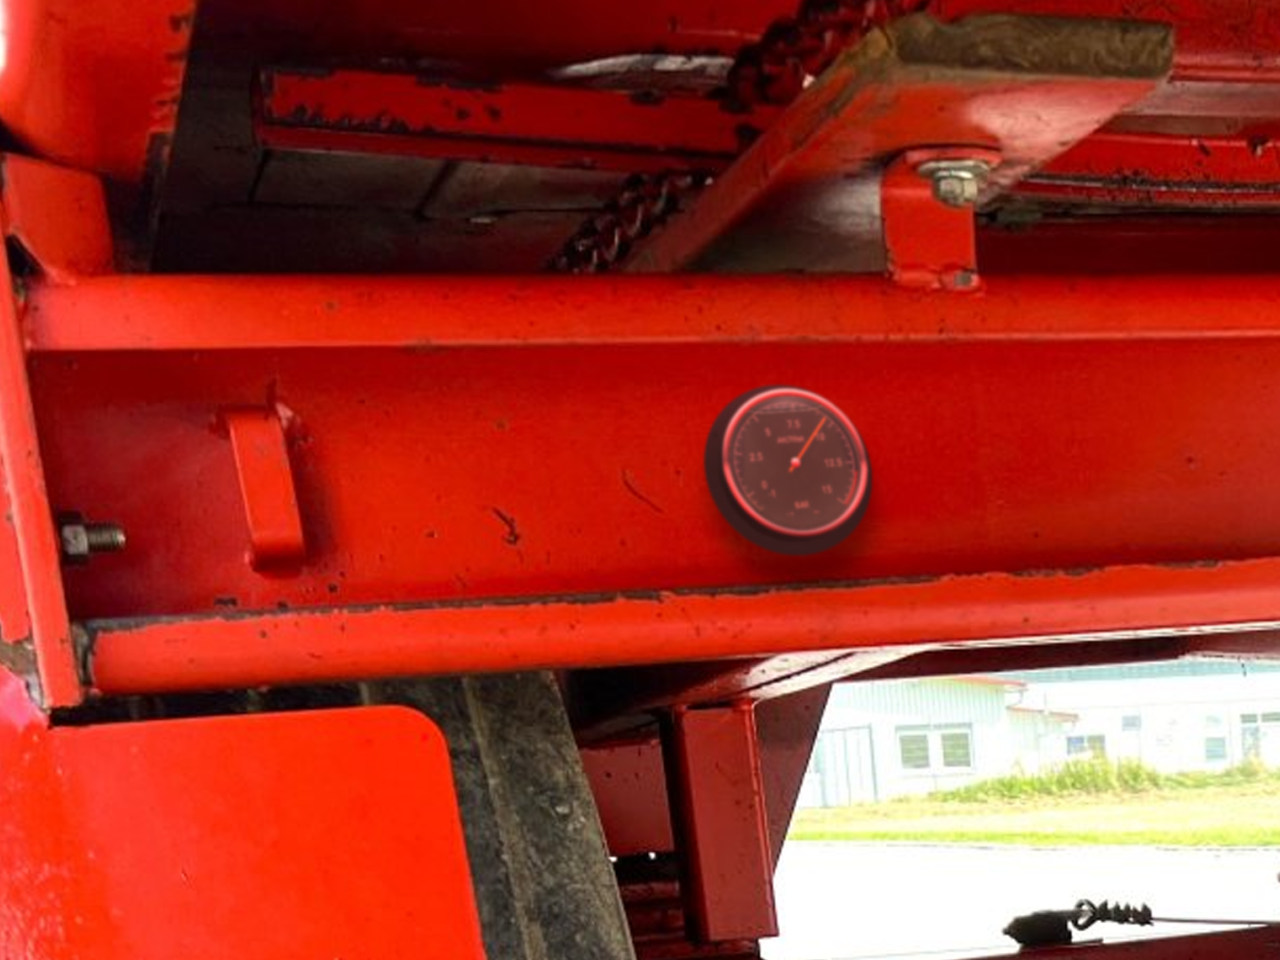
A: 9.5
